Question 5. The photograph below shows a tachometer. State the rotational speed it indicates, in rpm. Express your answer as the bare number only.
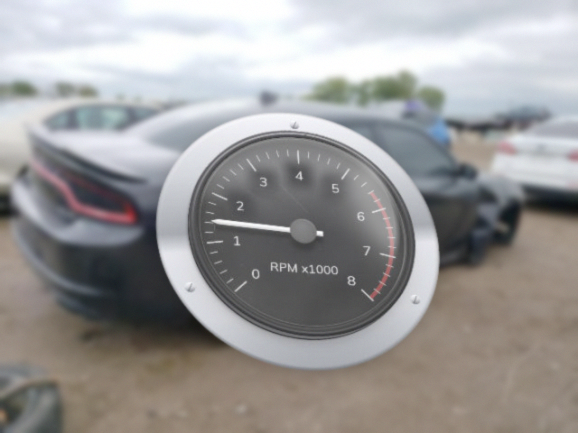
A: 1400
